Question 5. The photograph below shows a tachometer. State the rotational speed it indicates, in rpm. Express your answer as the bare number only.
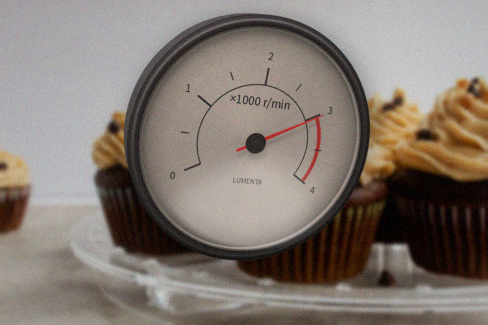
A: 3000
